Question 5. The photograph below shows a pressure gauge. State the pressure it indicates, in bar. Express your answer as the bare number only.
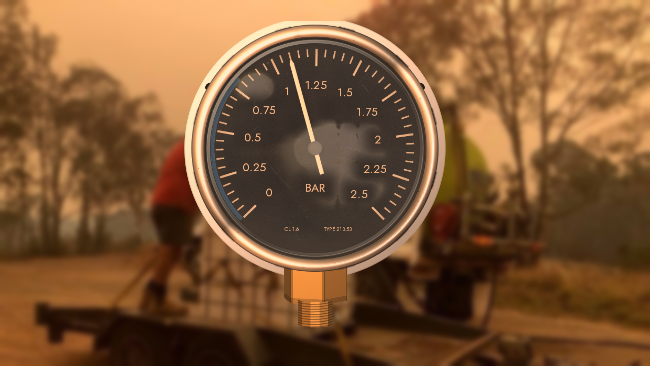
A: 1.1
